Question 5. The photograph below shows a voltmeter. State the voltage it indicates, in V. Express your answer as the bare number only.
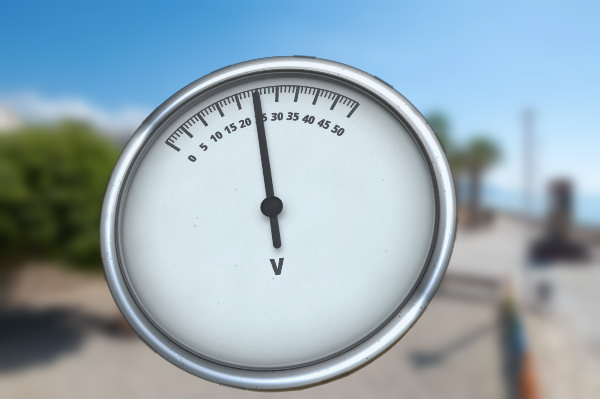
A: 25
